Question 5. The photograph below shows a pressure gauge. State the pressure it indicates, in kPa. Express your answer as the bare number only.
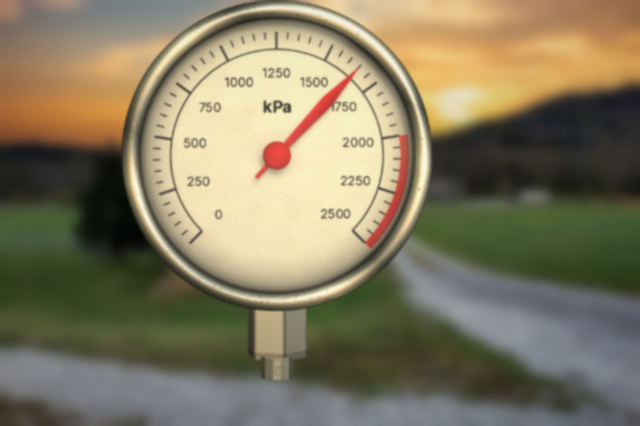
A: 1650
